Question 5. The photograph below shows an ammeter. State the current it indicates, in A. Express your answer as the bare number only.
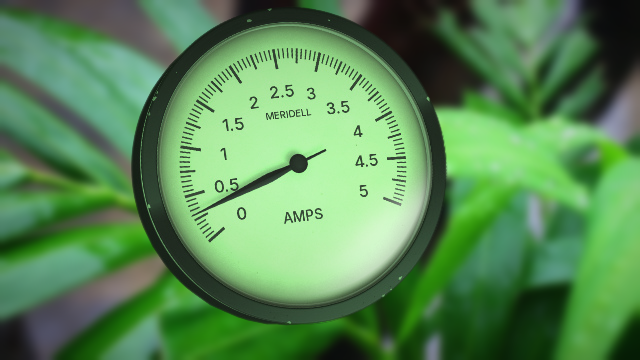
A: 0.3
